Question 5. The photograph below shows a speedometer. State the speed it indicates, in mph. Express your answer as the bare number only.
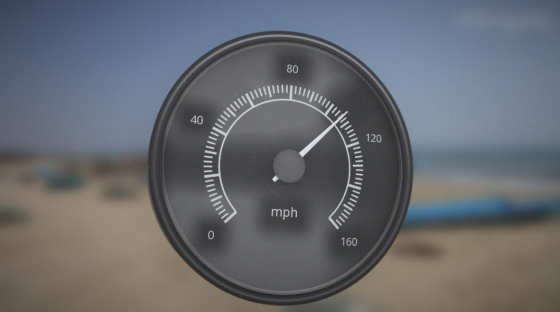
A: 106
